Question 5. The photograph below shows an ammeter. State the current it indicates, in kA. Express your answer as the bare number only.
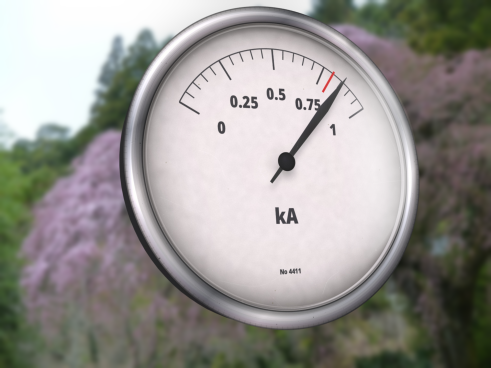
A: 0.85
